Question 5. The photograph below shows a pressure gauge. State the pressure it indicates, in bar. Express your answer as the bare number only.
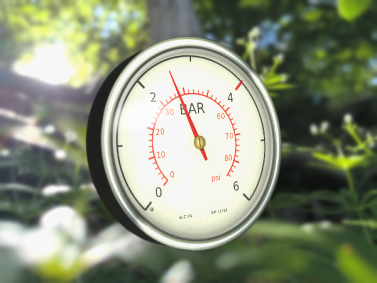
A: 2.5
